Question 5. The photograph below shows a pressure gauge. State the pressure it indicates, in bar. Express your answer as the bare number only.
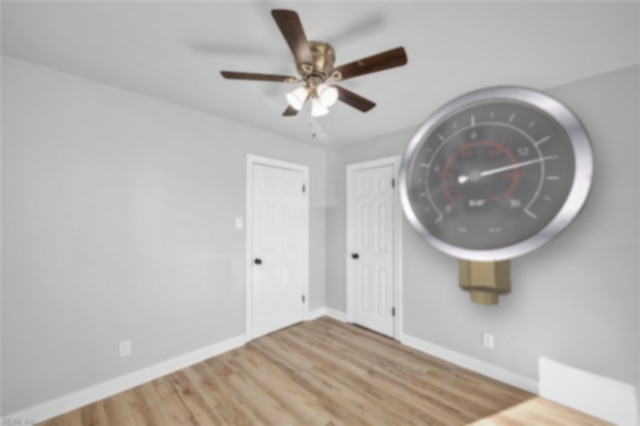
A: 13
